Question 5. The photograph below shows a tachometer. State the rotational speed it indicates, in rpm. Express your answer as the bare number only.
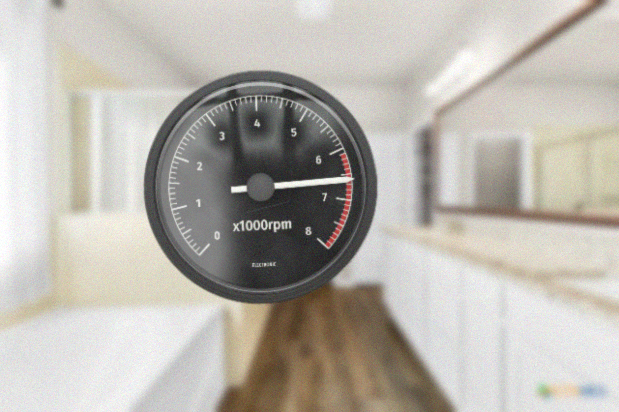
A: 6600
